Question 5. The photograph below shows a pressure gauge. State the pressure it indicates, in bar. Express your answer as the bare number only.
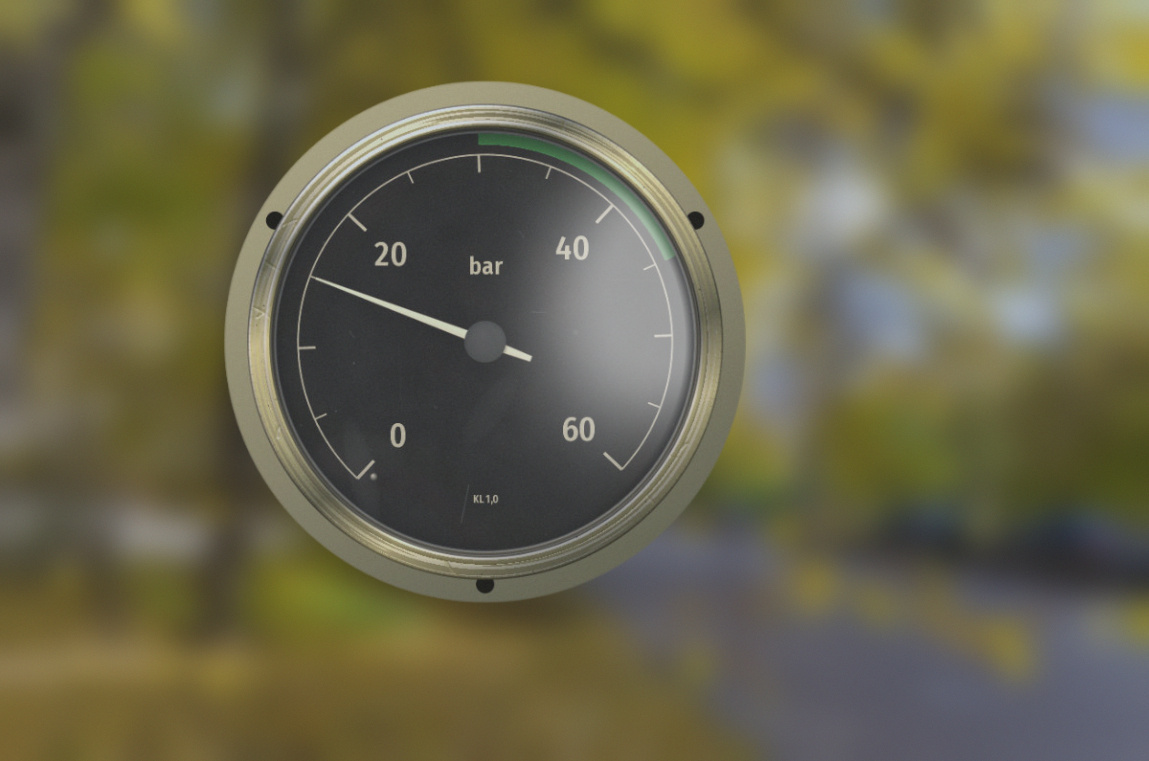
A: 15
